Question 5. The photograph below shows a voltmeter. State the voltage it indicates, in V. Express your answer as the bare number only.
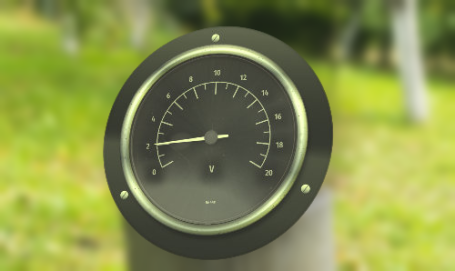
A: 2
